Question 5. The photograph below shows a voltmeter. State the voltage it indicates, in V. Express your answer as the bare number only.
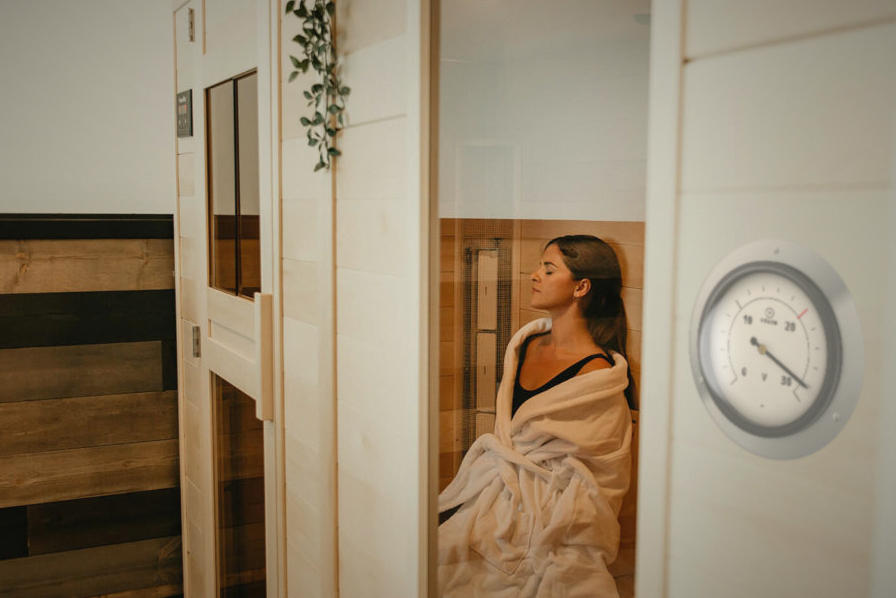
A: 28
